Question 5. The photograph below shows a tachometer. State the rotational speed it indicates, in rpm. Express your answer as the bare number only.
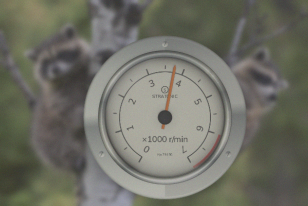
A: 3750
